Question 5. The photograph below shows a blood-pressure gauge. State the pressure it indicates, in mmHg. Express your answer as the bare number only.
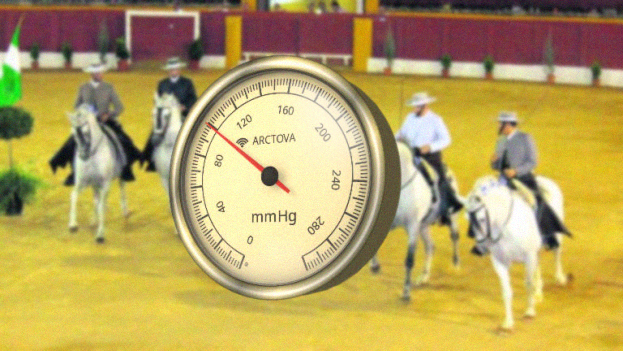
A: 100
